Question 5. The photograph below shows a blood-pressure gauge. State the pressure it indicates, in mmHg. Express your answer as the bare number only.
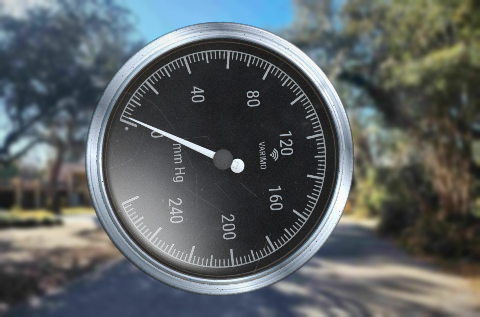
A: 2
